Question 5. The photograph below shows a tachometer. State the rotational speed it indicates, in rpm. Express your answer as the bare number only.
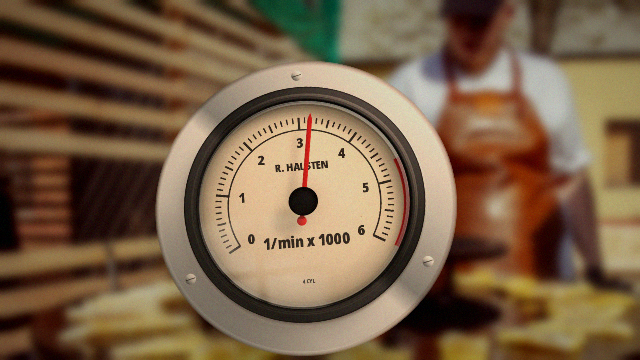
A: 3200
